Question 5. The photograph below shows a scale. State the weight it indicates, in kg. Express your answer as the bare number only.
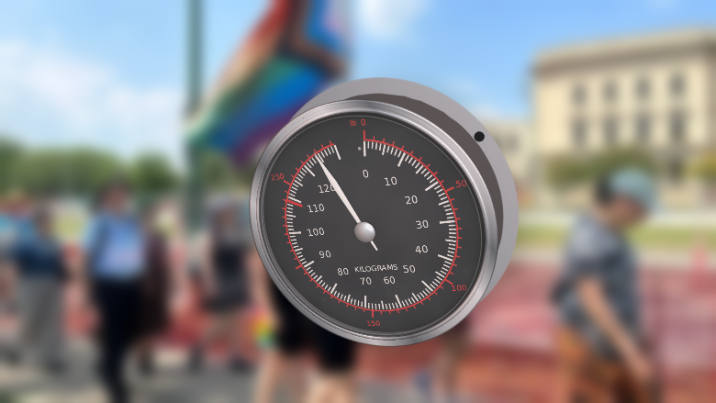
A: 125
